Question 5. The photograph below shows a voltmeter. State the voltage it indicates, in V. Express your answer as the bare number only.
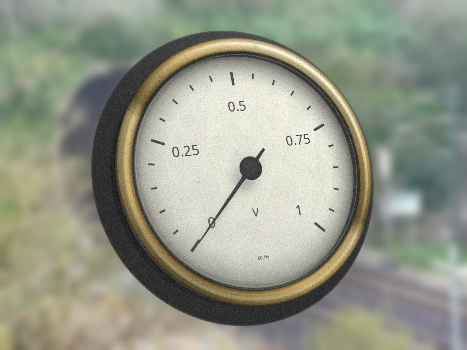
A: 0
